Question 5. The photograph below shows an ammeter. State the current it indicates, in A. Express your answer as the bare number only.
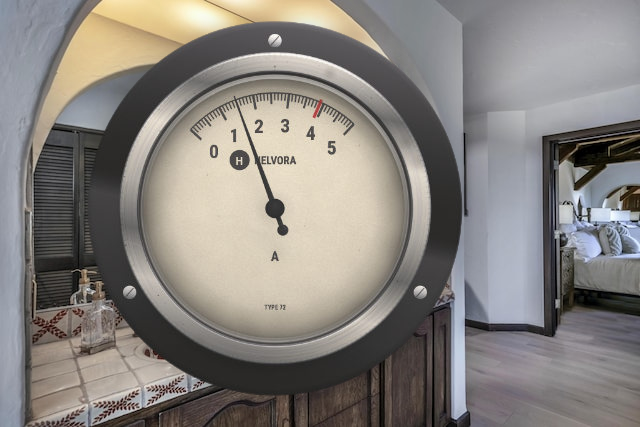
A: 1.5
